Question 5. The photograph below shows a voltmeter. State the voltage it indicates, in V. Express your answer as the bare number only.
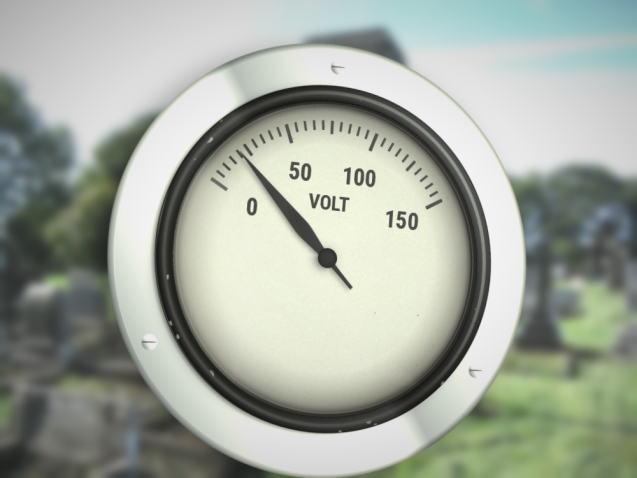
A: 20
